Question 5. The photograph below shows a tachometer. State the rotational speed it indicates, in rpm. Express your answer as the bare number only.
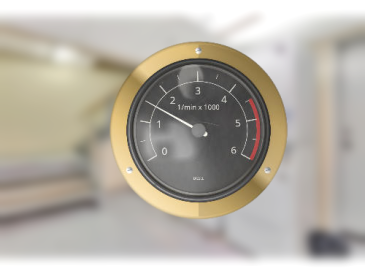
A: 1500
